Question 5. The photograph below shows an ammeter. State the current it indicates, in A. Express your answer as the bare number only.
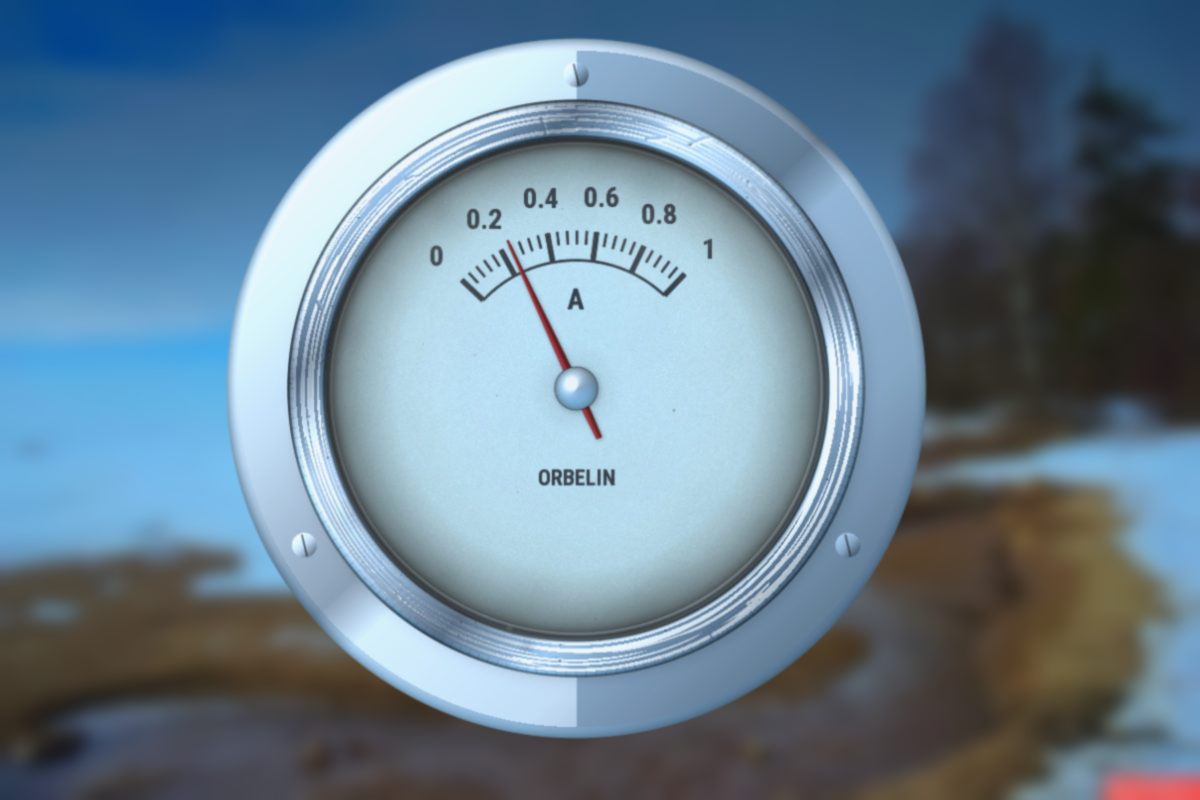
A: 0.24
